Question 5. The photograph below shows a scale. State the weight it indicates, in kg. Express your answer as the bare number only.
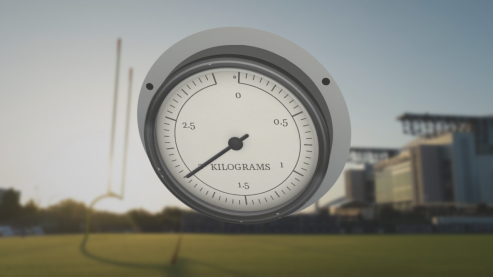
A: 2
